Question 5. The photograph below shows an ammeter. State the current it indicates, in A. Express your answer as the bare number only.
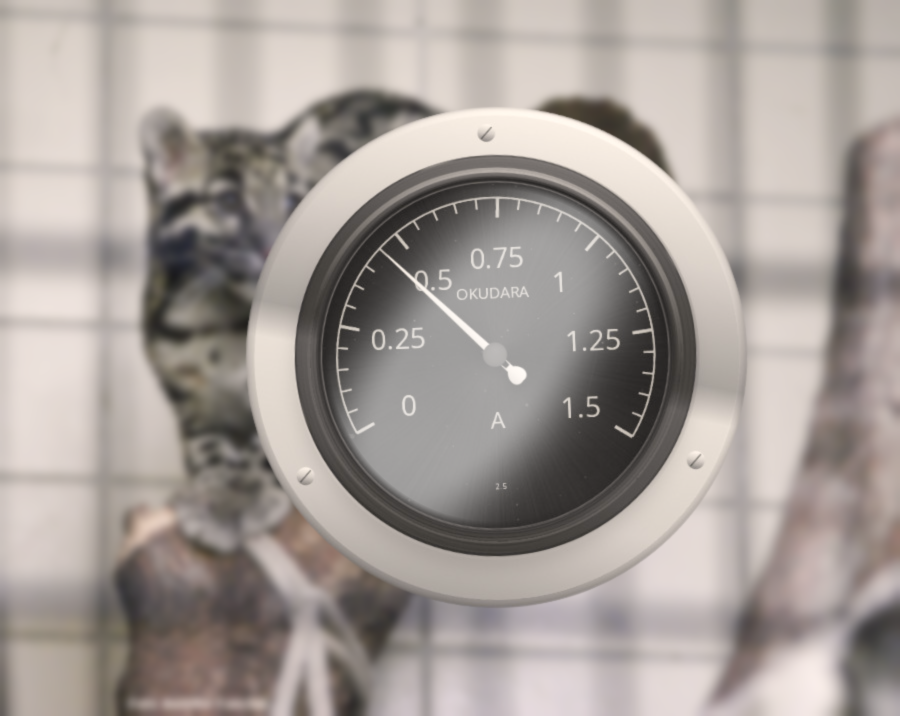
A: 0.45
